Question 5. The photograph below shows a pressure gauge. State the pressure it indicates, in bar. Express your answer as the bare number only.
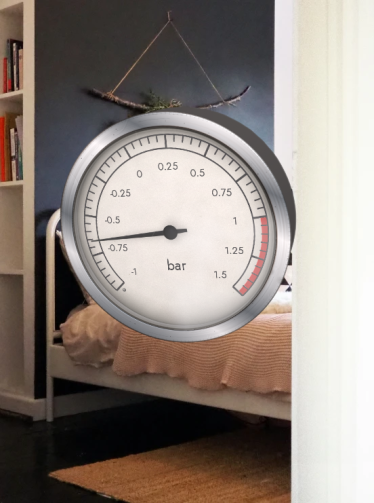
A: -0.65
